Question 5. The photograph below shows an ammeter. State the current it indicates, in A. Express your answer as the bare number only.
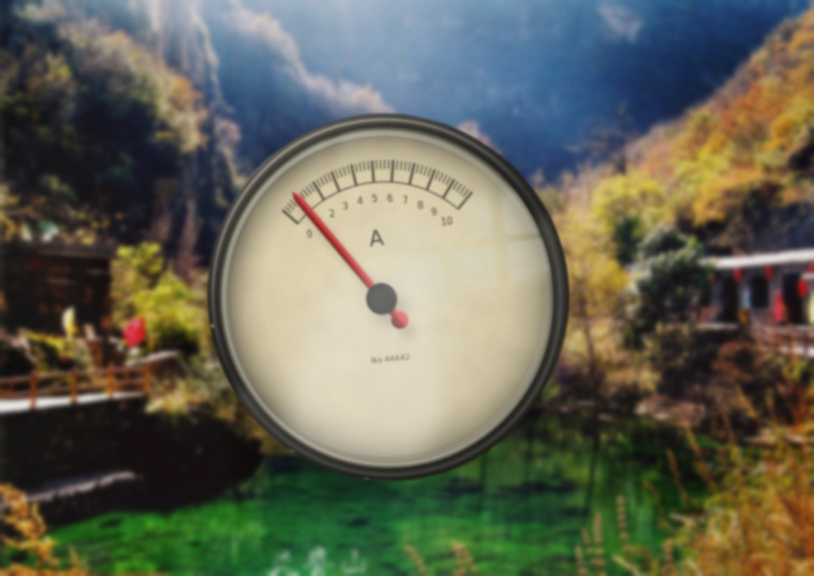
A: 1
